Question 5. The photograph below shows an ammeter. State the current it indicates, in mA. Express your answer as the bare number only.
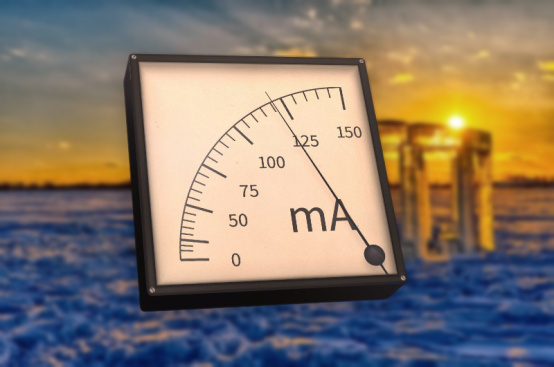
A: 120
